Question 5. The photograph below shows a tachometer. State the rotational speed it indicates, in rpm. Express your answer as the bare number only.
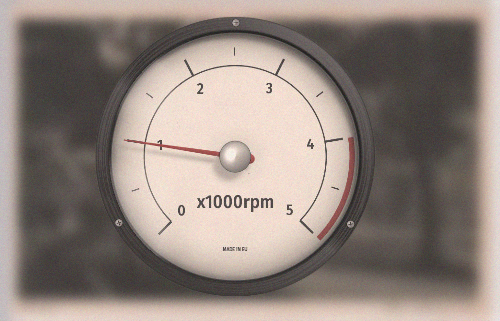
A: 1000
